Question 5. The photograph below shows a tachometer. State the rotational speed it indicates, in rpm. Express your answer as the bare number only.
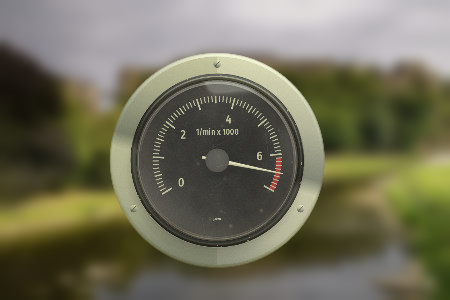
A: 6500
